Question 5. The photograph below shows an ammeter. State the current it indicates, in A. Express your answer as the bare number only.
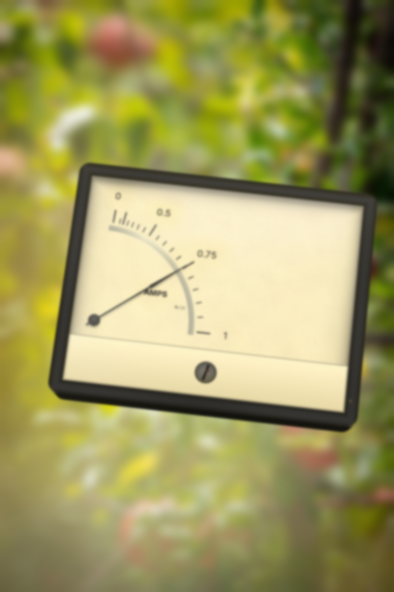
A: 0.75
